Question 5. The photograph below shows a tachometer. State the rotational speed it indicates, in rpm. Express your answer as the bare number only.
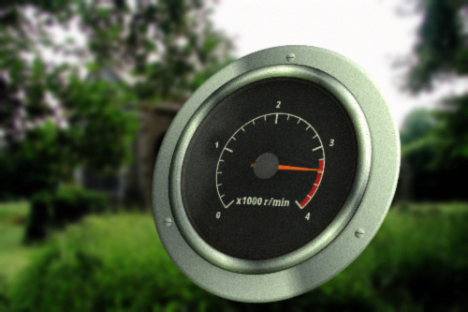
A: 3400
